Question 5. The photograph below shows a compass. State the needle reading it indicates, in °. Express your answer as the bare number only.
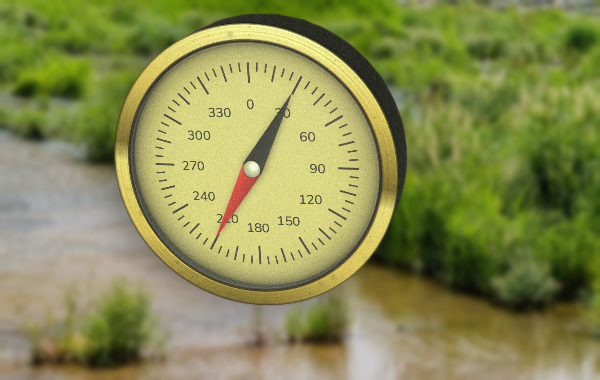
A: 210
